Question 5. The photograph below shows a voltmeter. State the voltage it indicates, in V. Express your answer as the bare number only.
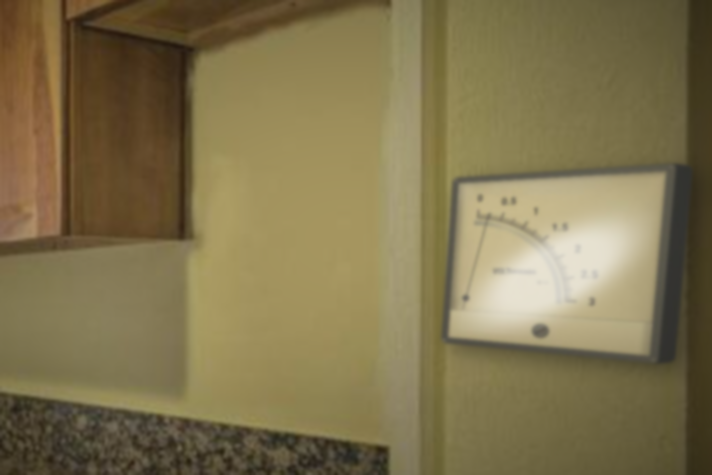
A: 0.25
